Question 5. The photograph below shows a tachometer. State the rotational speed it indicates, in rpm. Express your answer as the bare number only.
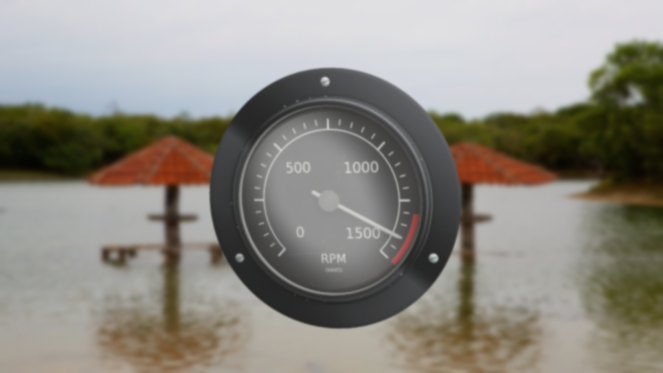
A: 1400
